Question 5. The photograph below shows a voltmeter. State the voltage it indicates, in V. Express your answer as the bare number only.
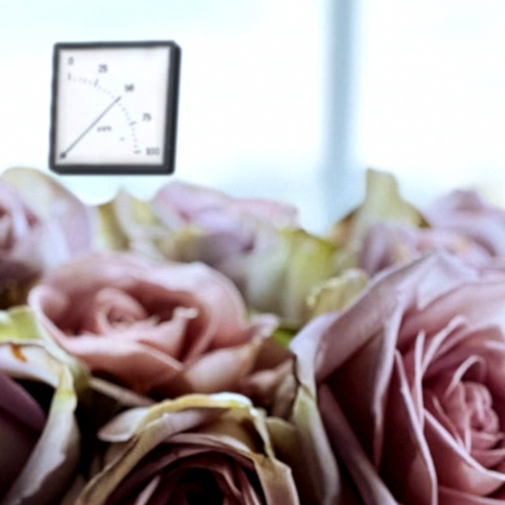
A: 50
